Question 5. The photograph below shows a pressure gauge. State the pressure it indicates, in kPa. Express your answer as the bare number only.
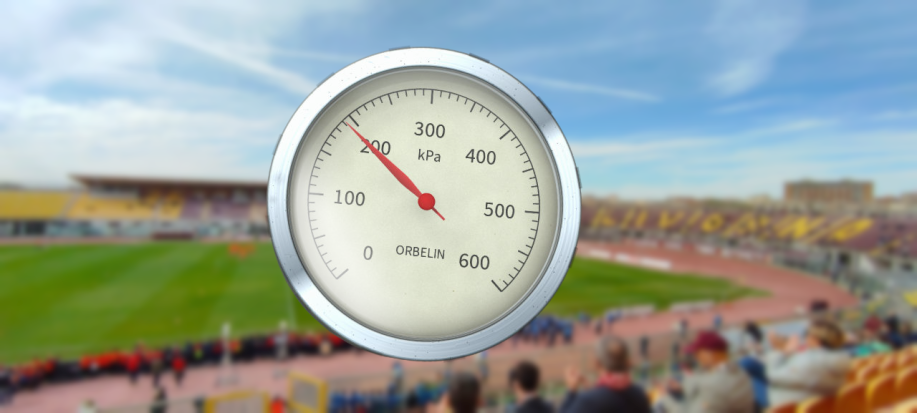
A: 190
